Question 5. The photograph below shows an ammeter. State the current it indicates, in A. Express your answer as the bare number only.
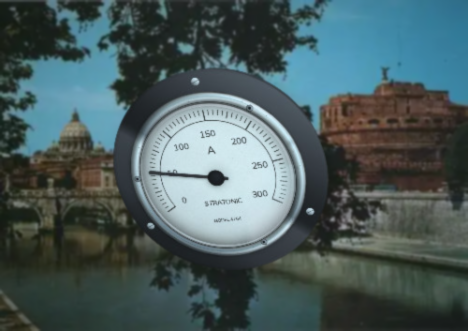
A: 50
